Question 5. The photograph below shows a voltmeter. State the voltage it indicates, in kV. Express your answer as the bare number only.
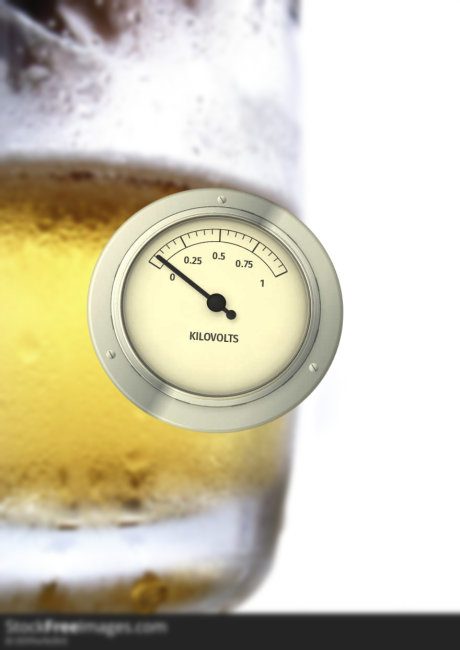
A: 0.05
